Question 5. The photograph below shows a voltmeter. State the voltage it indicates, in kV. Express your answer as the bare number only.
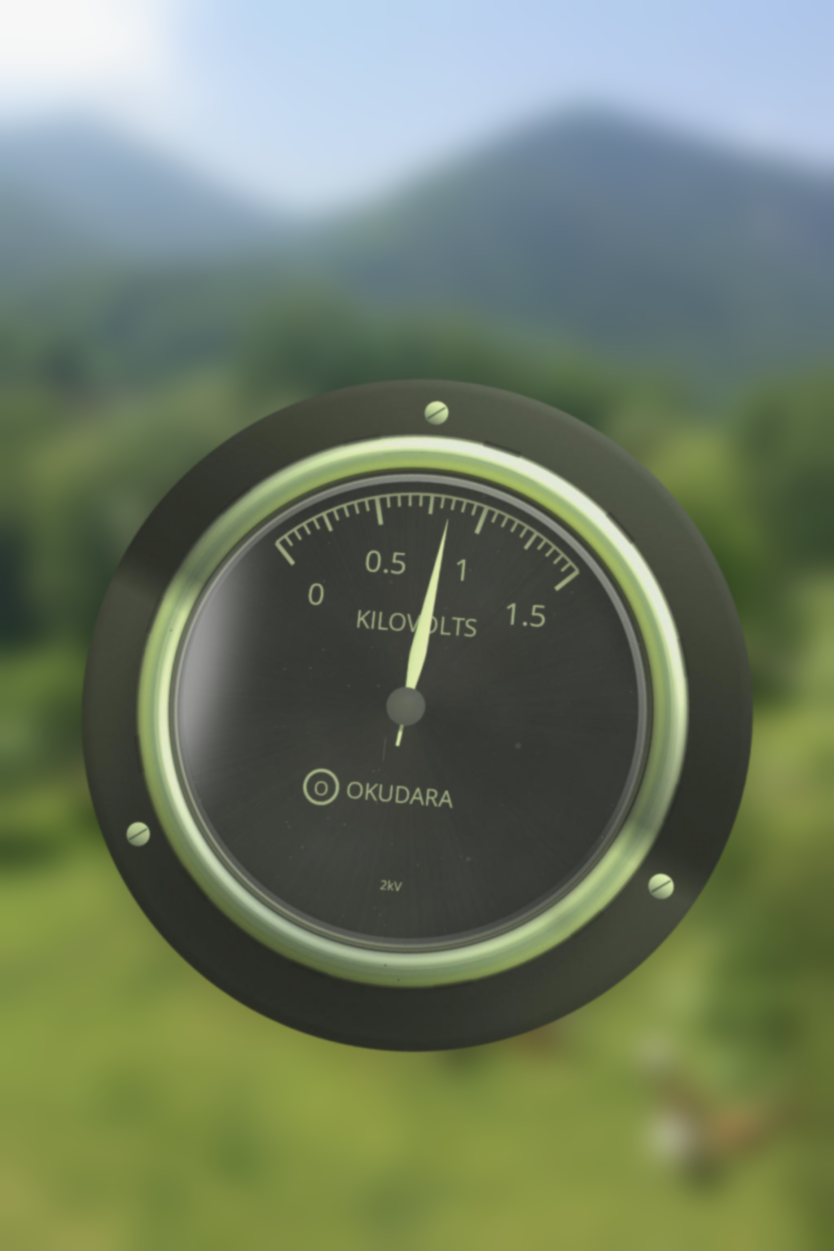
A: 0.85
